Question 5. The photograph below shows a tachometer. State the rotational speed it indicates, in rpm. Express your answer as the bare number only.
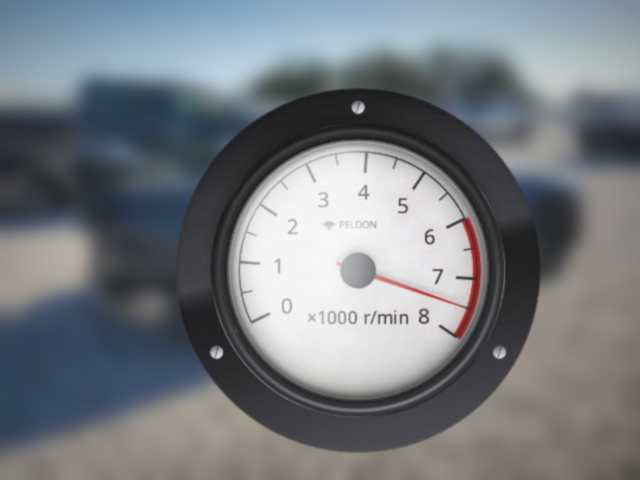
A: 7500
